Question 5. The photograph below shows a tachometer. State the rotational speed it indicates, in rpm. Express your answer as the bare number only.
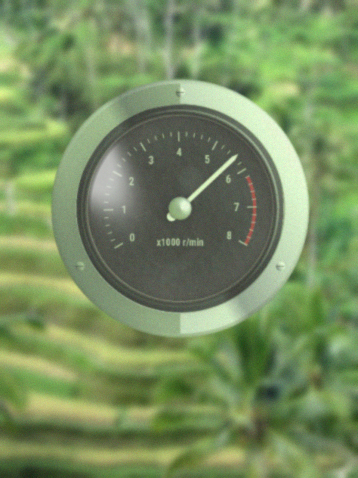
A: 5600
